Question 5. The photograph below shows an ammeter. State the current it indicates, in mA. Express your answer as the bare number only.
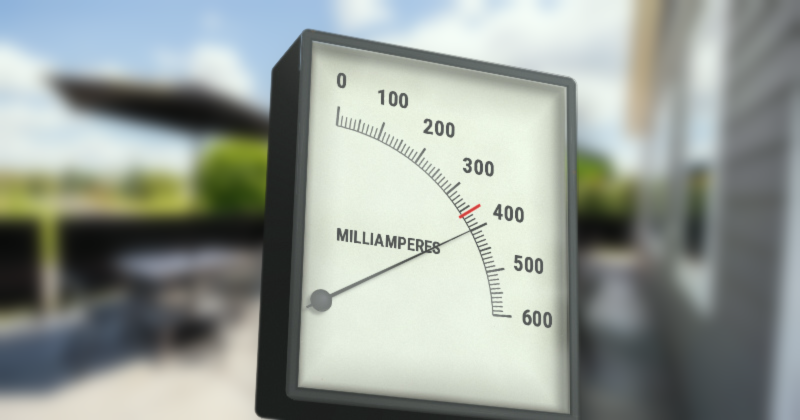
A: 400
